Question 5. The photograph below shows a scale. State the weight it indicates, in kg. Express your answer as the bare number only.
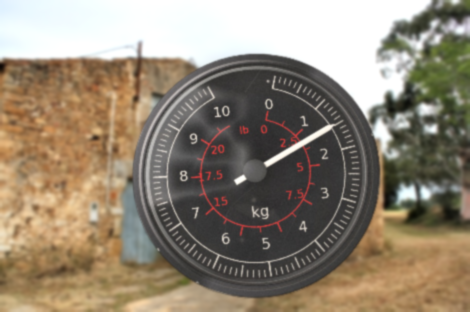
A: 1.5
